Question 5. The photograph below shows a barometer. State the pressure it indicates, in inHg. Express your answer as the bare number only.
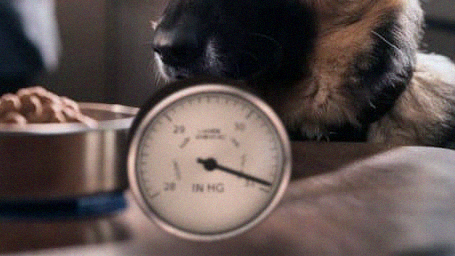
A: 30.9
